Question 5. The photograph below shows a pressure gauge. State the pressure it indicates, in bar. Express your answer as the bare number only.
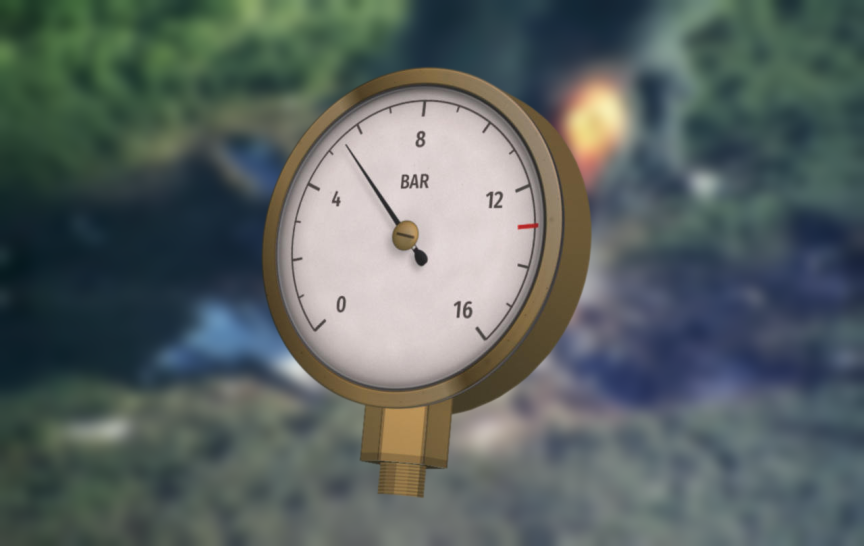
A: 5.5
